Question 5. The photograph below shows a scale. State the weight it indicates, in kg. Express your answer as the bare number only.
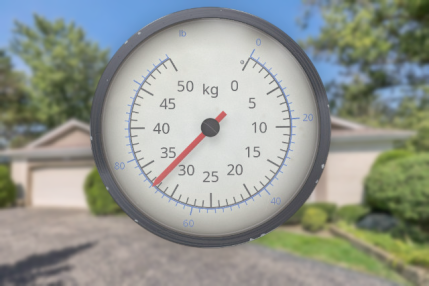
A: 32.5
